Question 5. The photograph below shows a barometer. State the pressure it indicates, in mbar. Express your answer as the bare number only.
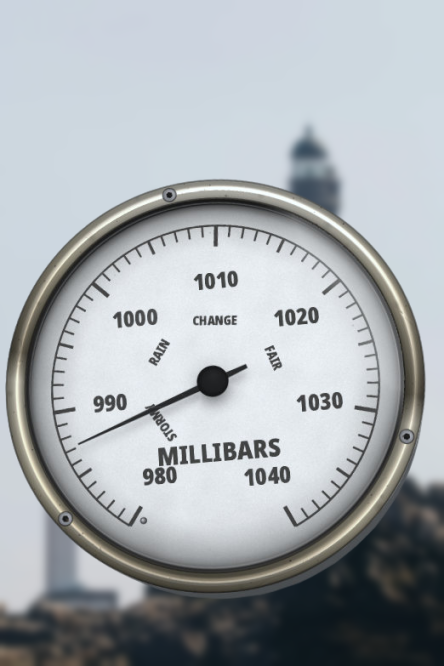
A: 987
